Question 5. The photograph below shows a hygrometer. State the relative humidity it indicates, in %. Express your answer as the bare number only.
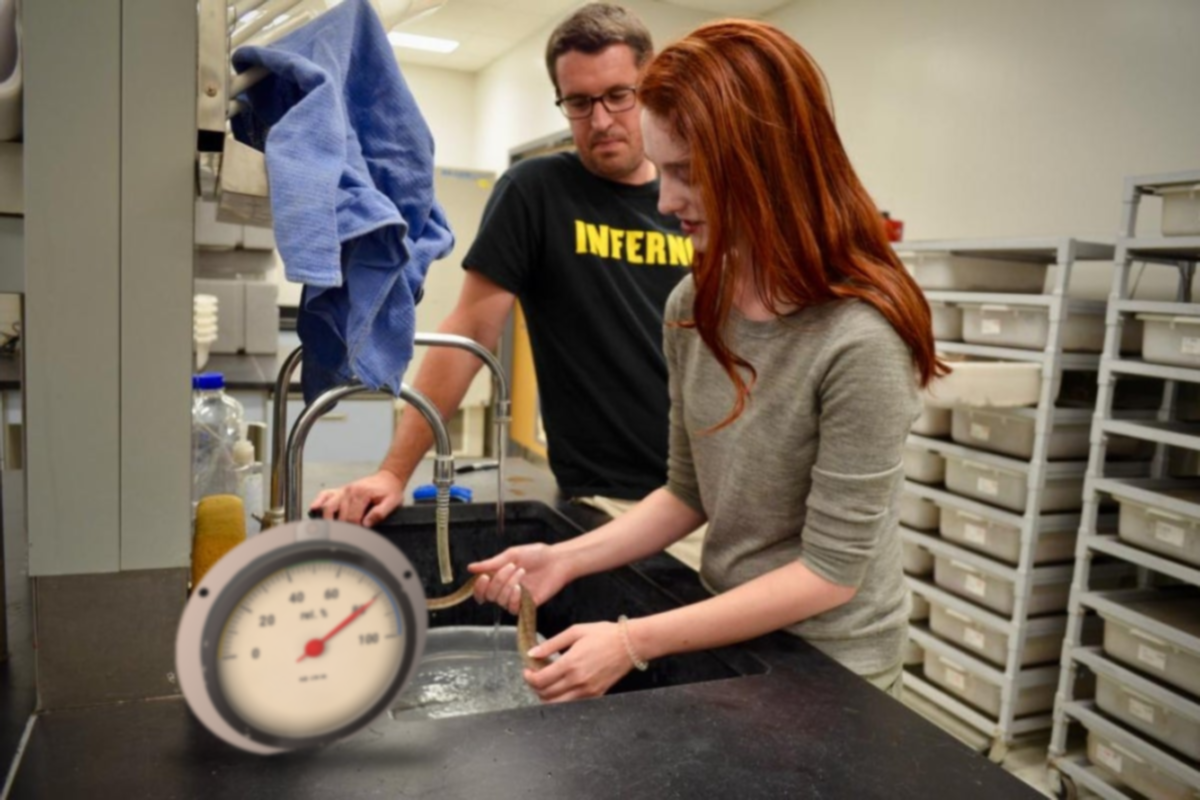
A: 80
